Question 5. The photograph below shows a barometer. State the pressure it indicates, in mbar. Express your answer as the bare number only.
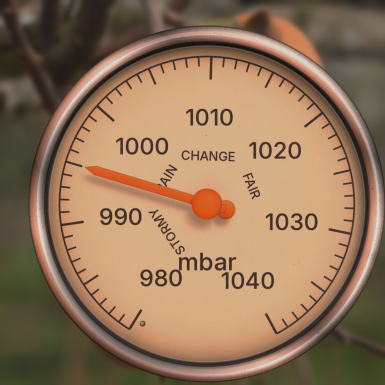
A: 995
